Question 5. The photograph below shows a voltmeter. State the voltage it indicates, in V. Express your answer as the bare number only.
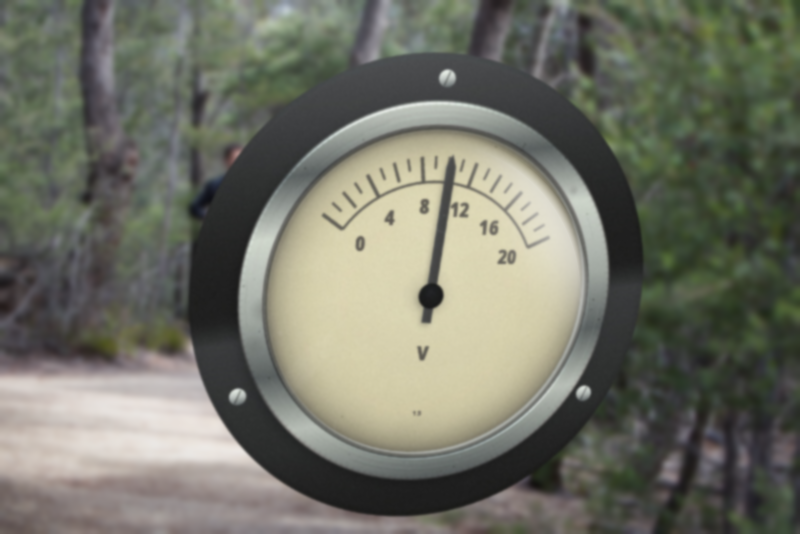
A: 10
